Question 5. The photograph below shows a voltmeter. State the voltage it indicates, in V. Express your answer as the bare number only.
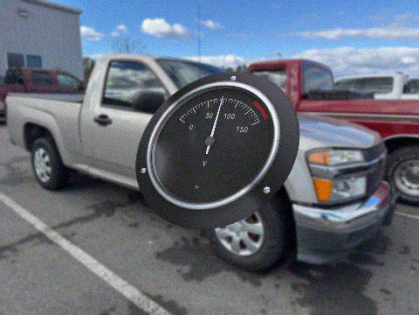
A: 75
